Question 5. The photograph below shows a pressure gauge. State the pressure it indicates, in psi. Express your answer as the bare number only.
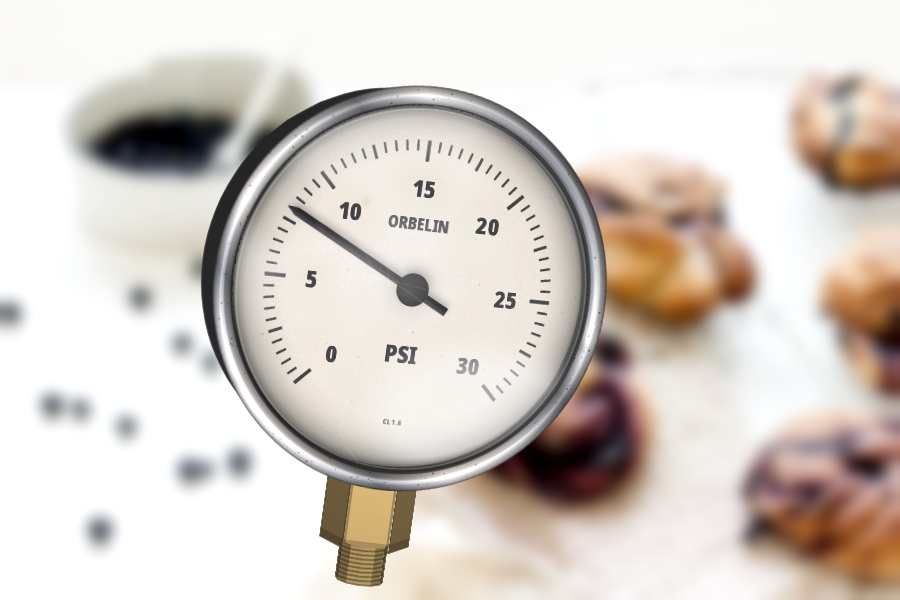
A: 8
